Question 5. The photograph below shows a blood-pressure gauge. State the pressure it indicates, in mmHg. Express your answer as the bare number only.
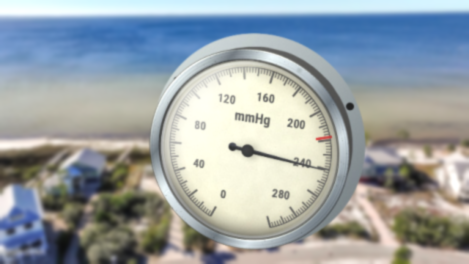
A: 240
